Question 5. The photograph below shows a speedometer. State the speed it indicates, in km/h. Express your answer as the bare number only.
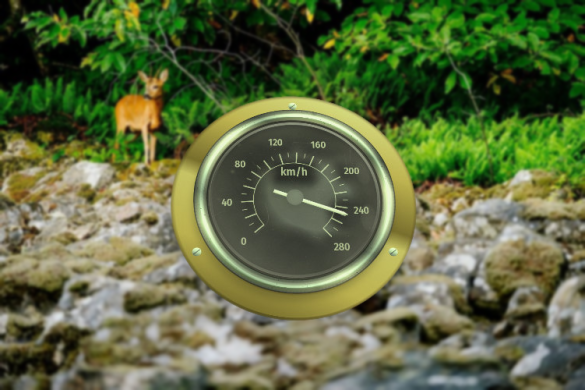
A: 250
